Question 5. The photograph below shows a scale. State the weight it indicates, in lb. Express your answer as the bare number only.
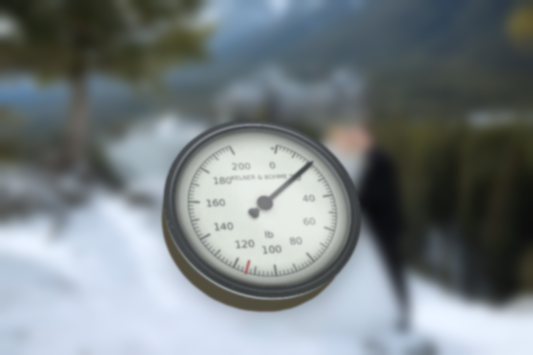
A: 20
